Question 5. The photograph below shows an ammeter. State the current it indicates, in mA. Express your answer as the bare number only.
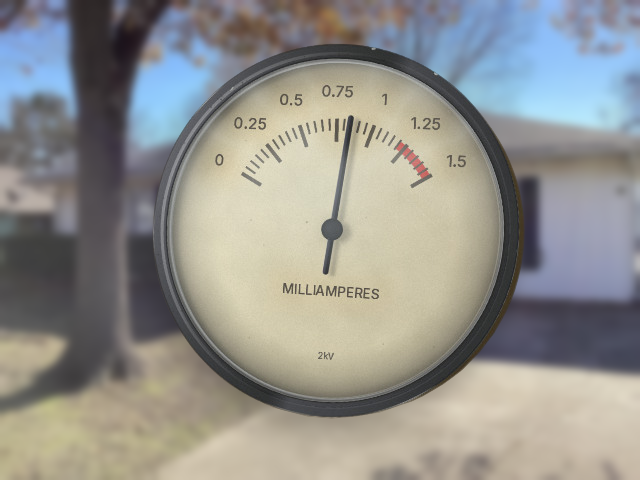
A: 0.85
